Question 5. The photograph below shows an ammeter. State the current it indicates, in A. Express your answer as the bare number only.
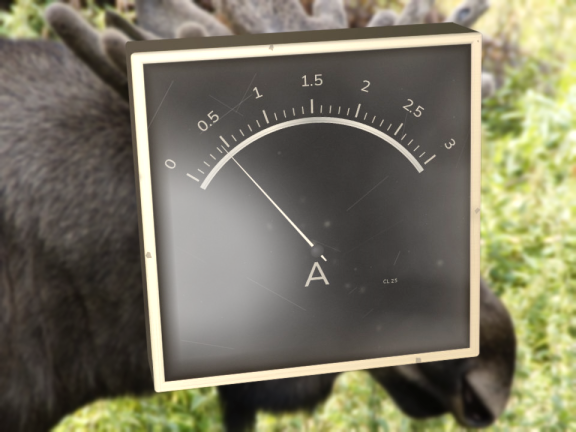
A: 0.45
